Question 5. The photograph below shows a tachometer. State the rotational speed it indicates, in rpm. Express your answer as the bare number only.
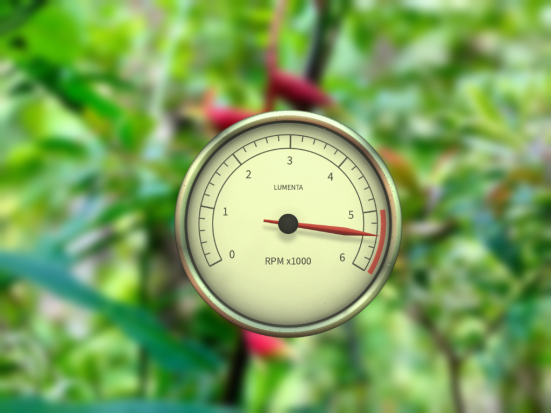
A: 5400
